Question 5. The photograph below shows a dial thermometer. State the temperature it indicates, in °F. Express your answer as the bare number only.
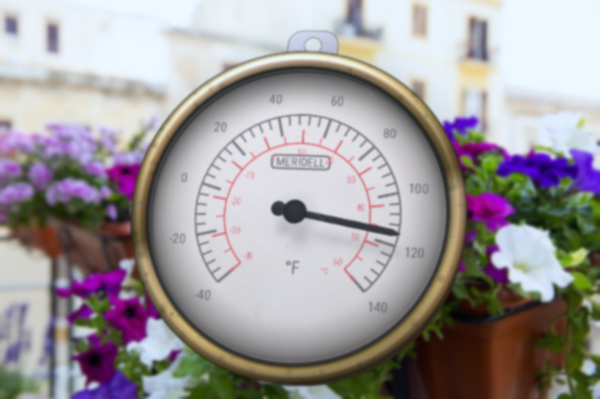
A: 116
